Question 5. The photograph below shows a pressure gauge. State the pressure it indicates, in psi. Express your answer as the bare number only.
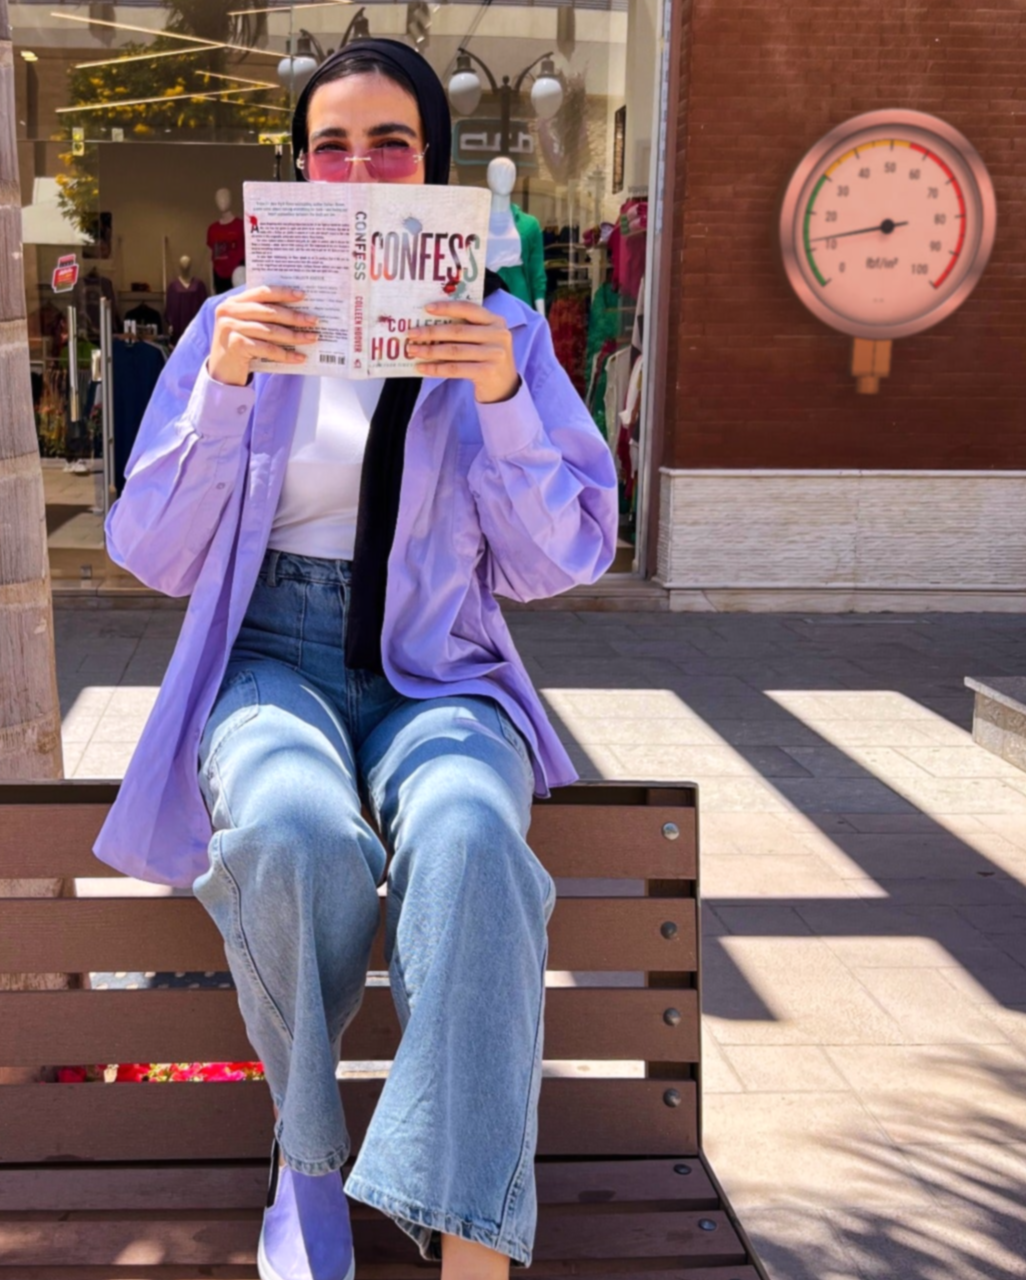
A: 12.5
